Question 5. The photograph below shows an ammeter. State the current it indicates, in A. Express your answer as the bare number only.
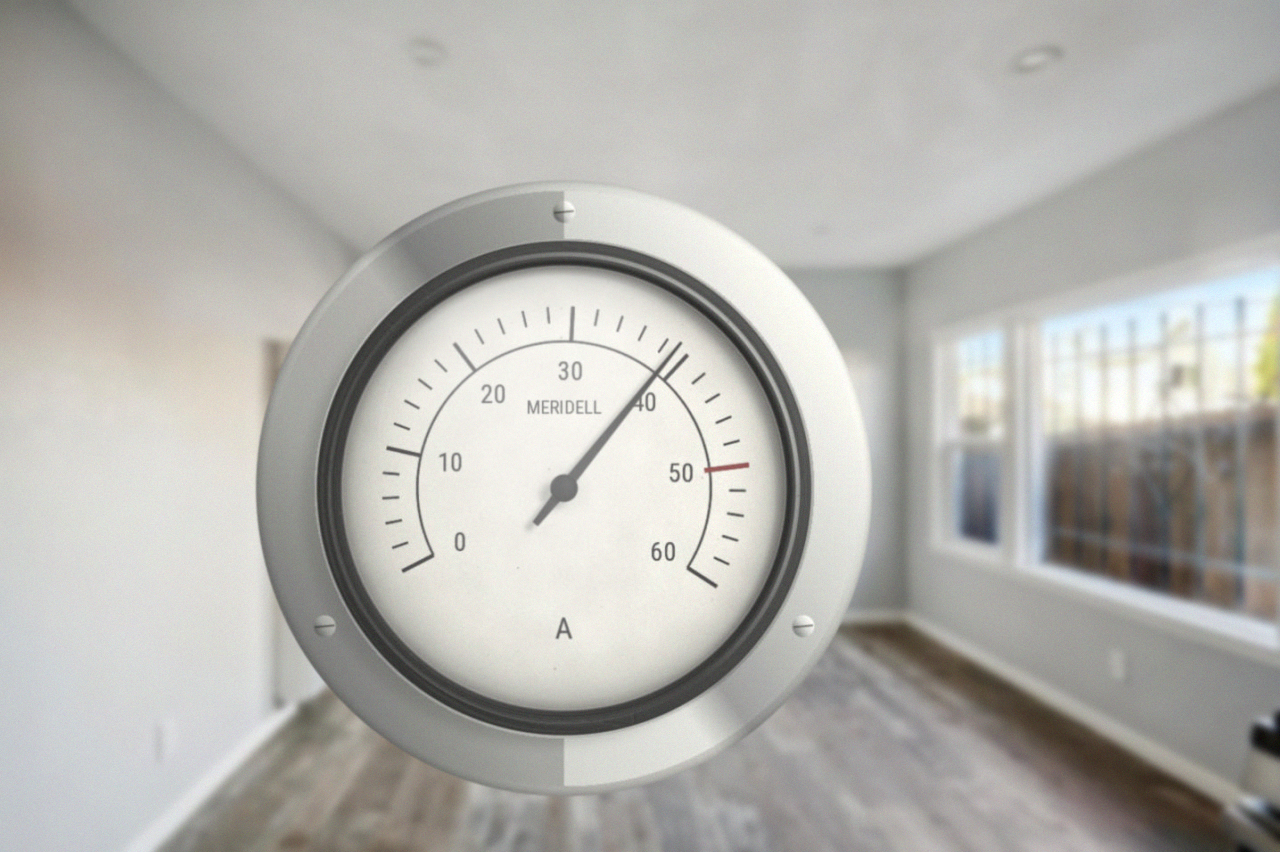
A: 39
